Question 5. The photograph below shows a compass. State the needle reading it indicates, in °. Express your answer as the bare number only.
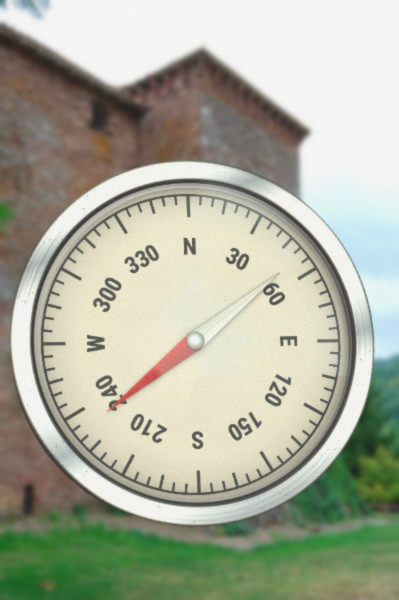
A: 232.5
